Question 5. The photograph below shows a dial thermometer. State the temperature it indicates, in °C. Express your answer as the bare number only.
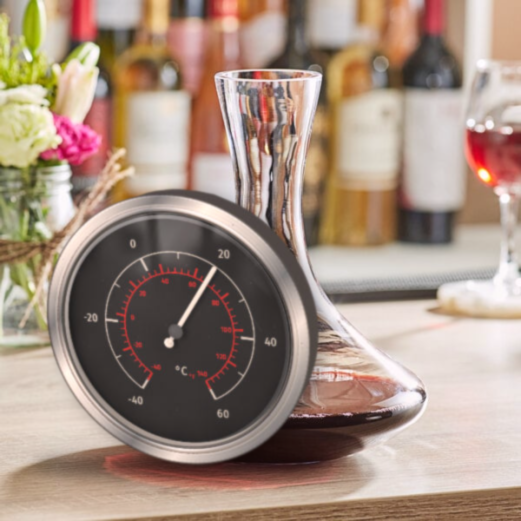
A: 20
